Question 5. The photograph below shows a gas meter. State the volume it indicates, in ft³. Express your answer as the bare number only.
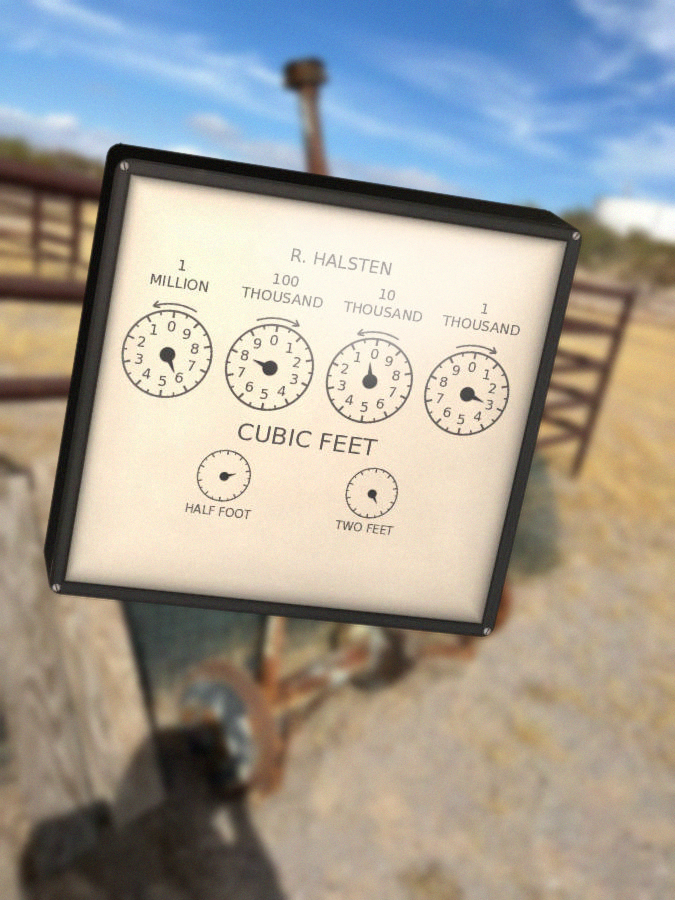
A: 580300
